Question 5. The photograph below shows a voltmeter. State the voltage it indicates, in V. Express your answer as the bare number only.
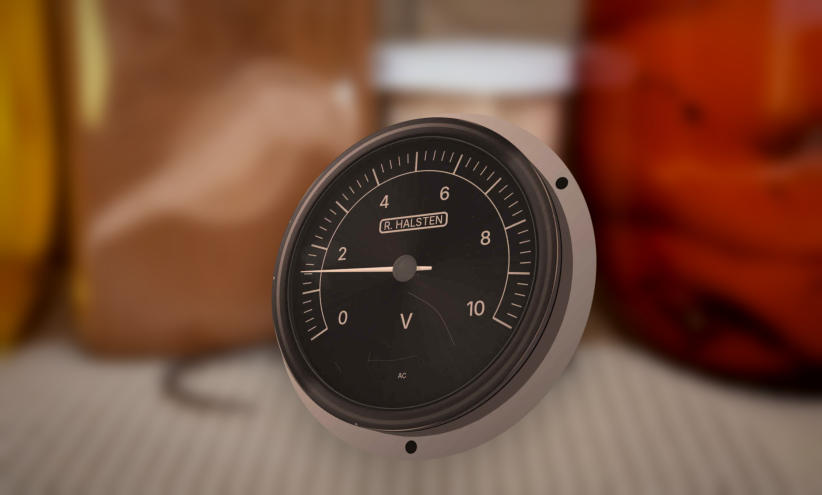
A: 1.4
